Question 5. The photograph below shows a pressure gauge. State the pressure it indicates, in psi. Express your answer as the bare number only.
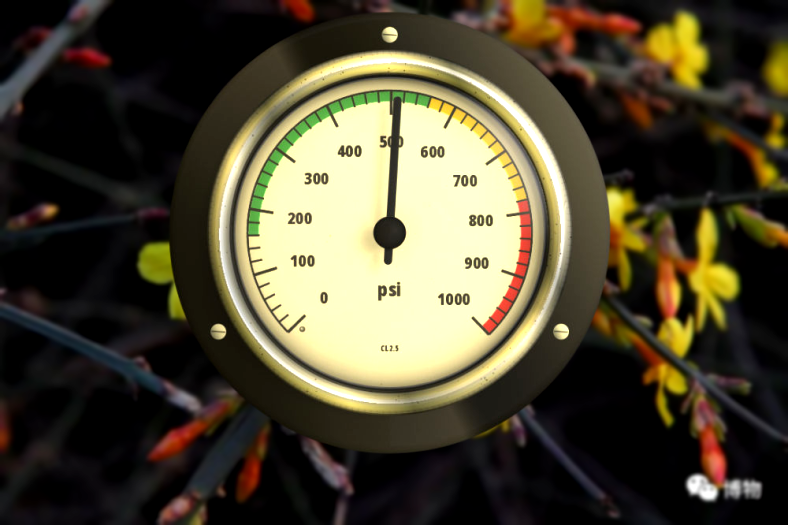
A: 510
